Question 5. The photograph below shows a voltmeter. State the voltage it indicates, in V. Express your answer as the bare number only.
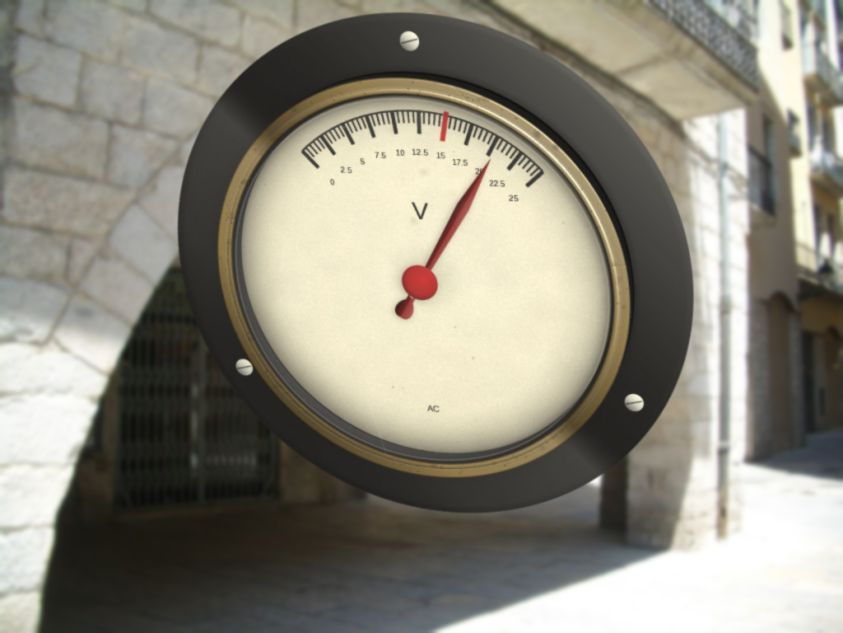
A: 20.5
